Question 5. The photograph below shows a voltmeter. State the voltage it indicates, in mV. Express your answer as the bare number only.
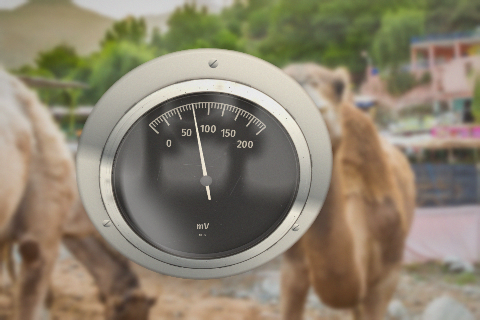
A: 75
